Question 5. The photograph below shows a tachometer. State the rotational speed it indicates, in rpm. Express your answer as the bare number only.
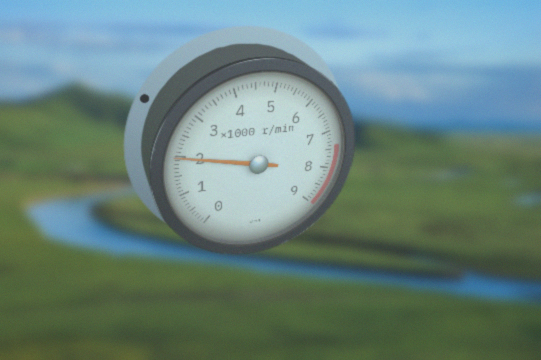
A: 2000
